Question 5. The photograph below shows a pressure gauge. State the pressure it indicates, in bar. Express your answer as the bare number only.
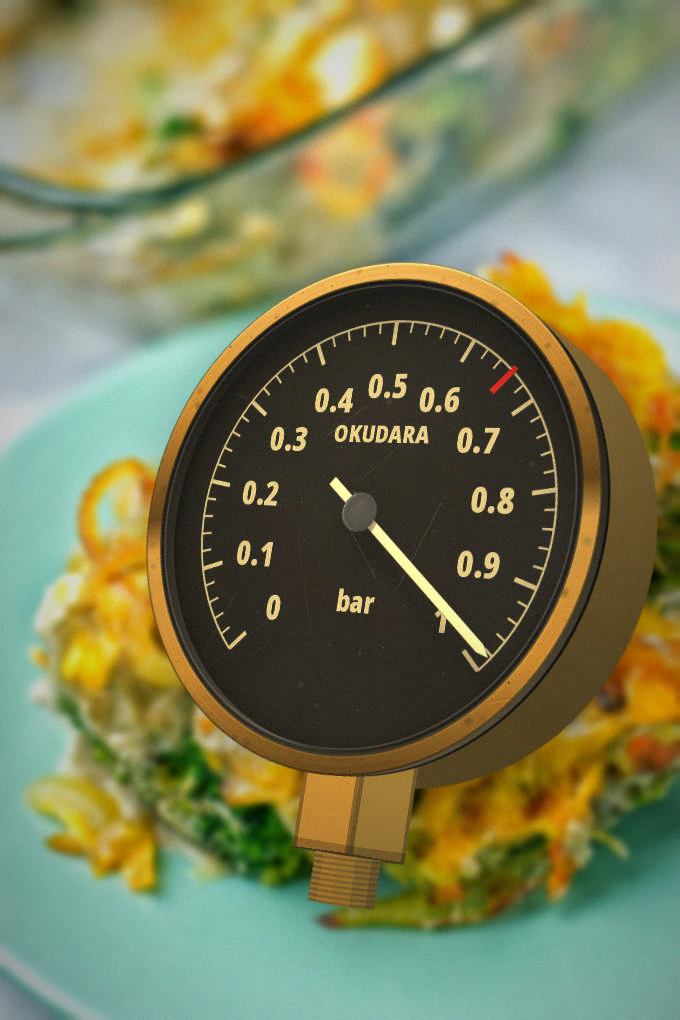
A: 0.98
